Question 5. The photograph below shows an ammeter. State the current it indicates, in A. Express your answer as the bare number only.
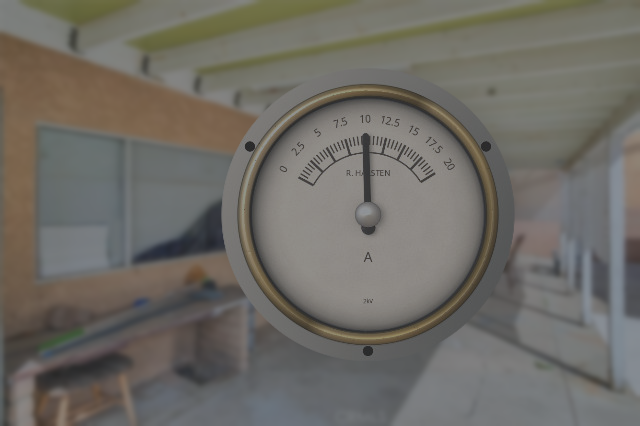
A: 10
